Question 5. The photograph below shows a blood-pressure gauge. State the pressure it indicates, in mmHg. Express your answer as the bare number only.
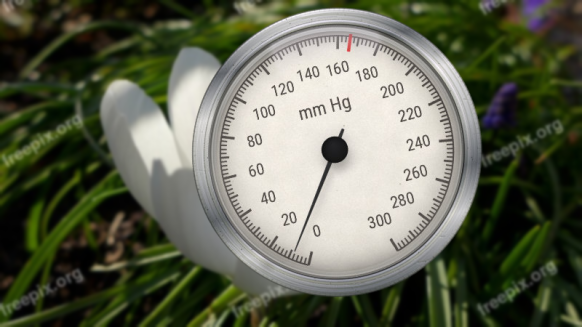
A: 8
